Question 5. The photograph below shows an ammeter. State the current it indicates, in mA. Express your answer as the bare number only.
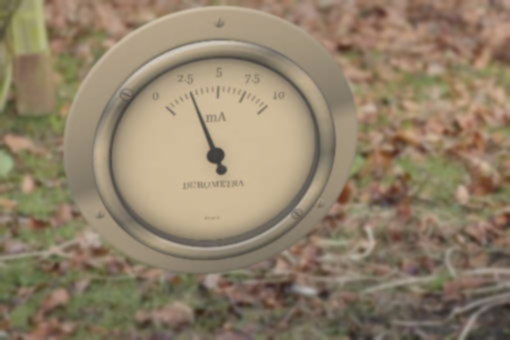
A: 2.5
